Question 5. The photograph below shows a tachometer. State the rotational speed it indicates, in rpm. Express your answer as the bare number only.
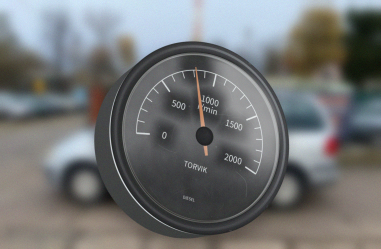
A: 800
